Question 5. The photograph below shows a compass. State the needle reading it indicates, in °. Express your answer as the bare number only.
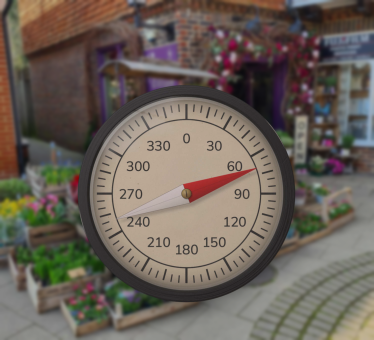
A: 70
